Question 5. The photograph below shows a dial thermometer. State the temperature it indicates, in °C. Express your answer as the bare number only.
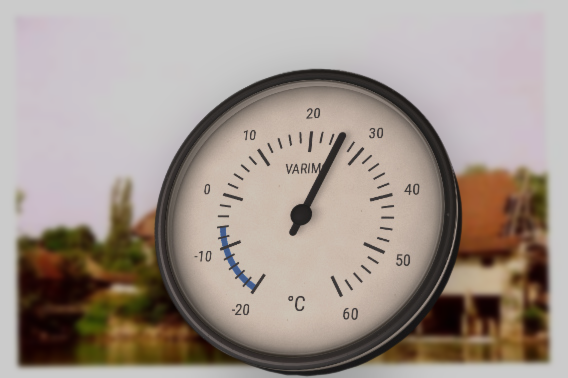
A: 26
